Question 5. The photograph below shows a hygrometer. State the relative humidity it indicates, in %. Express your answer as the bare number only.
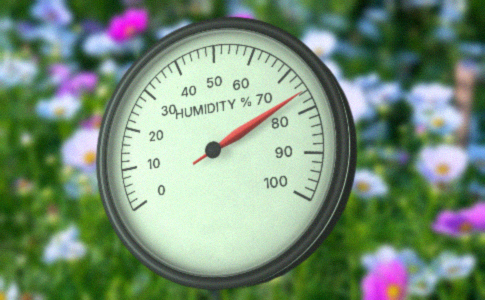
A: 76
